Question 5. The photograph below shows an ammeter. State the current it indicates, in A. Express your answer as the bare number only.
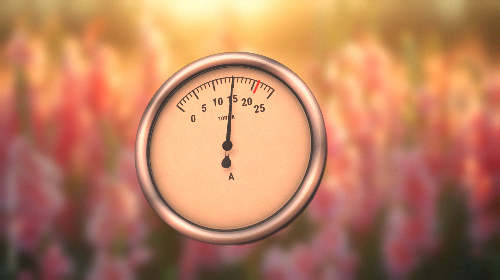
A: 15
